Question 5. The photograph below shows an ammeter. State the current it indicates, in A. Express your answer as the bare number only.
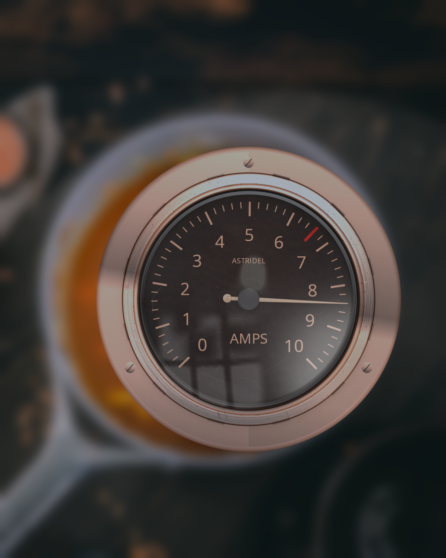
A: 8.4
